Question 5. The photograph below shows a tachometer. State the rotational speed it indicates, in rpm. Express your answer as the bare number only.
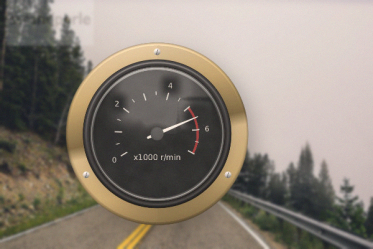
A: 5500
